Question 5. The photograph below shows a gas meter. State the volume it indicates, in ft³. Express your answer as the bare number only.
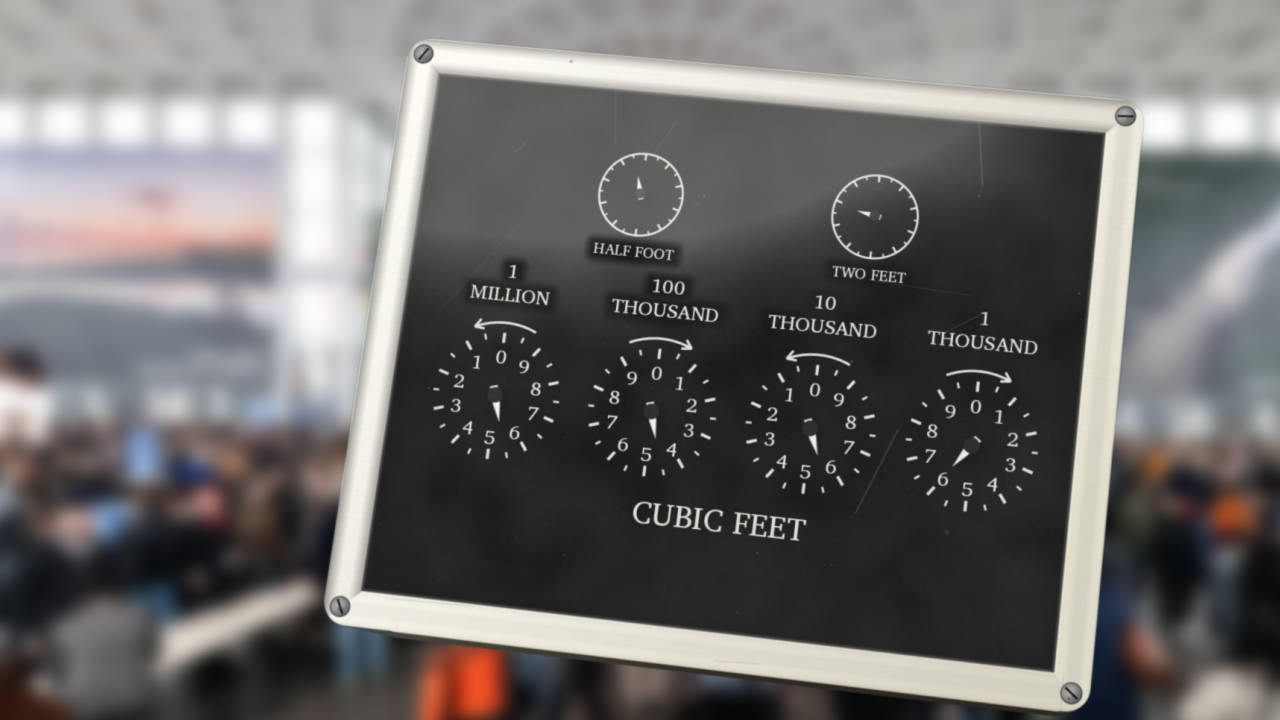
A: 545600
